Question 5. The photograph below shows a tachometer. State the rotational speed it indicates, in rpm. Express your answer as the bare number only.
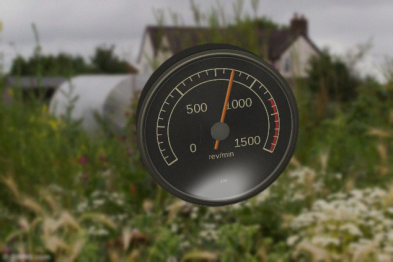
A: 850
